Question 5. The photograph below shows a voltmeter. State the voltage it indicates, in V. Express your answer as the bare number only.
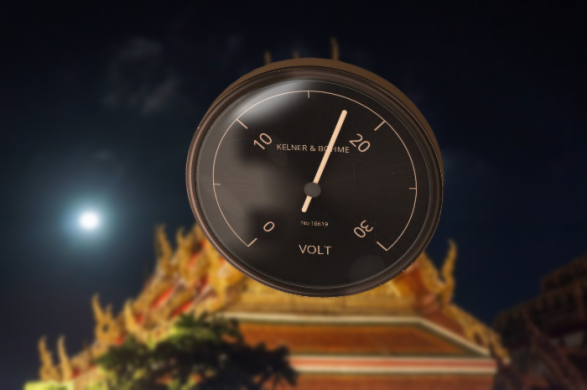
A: 17.5
